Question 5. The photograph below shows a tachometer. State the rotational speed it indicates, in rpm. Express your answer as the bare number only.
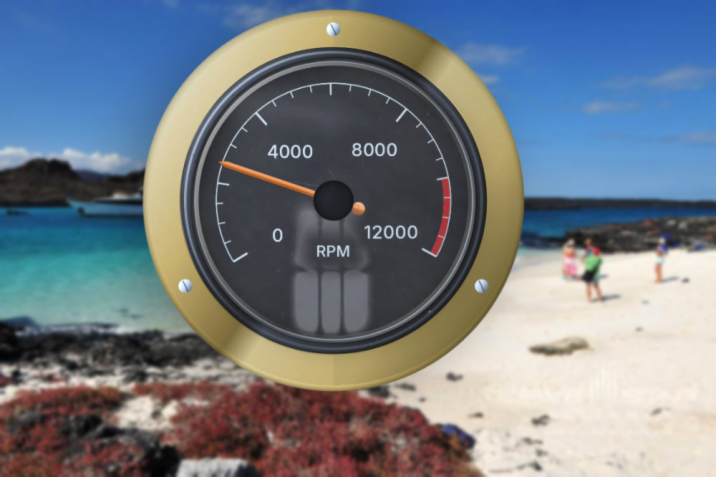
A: 2500
